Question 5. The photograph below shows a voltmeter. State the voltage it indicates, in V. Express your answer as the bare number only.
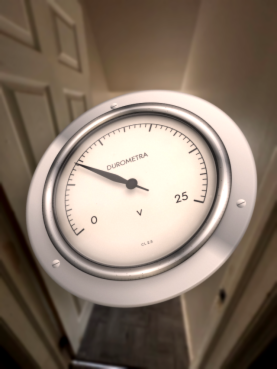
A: 7
